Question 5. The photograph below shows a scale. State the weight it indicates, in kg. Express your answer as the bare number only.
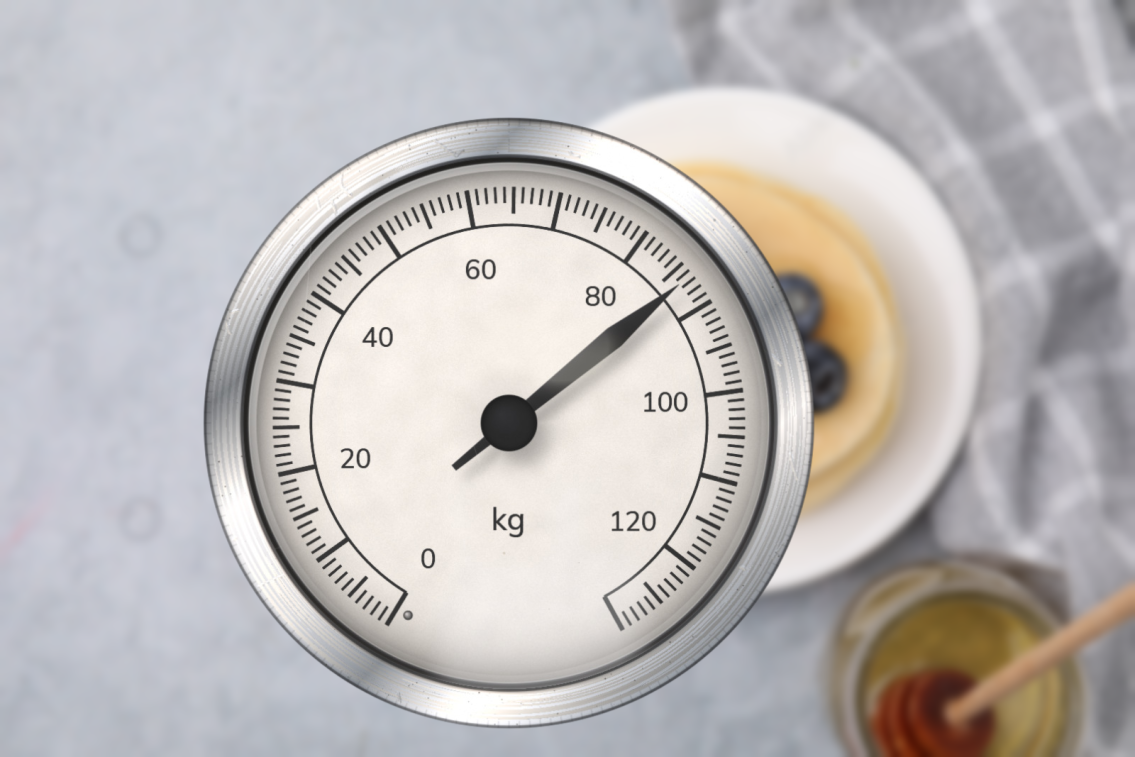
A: 86.5
